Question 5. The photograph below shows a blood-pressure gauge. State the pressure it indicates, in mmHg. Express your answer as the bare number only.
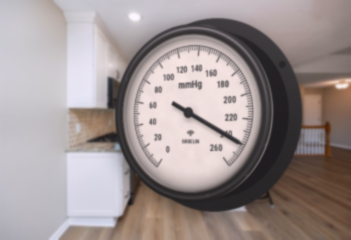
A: 240
